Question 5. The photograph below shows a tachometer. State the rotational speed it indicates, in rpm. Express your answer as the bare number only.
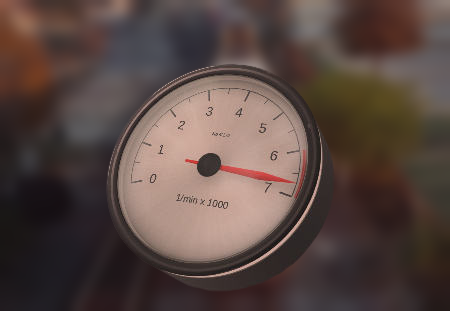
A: 6750
